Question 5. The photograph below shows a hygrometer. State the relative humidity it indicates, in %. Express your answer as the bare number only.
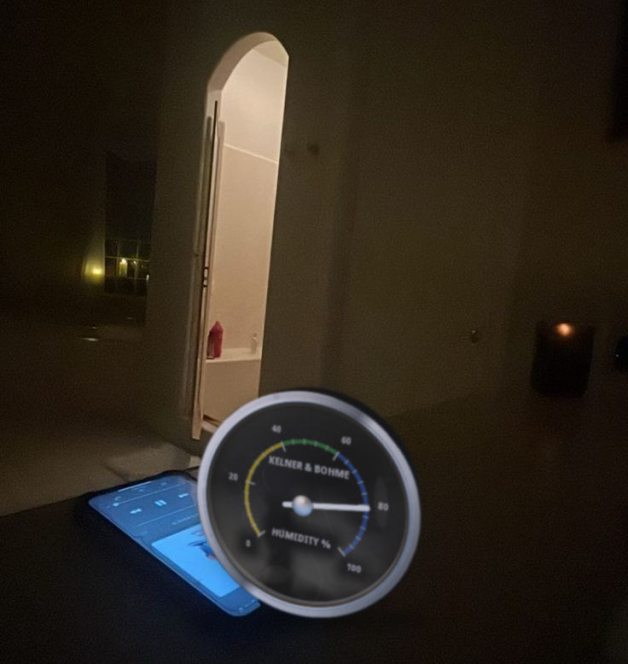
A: 80
